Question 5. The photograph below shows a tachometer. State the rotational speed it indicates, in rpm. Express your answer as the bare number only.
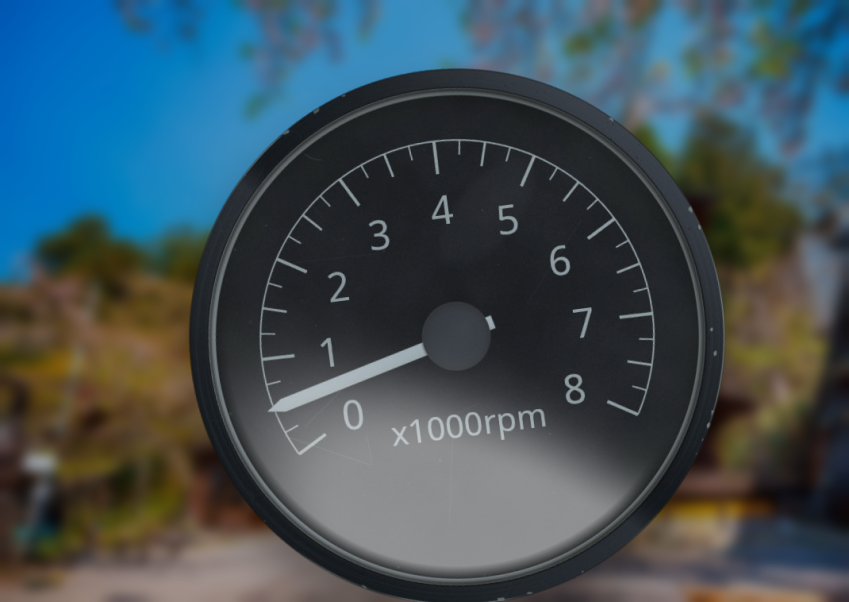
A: 500
